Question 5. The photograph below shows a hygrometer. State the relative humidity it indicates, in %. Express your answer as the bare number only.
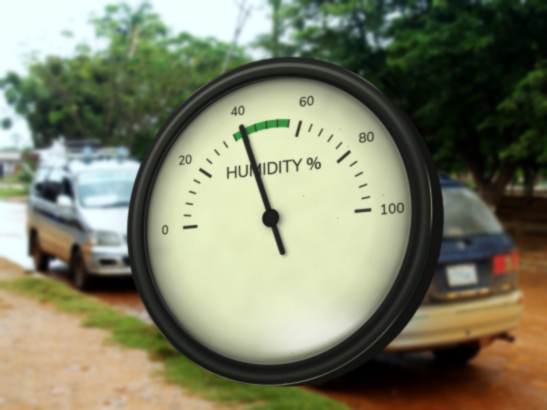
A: 40
